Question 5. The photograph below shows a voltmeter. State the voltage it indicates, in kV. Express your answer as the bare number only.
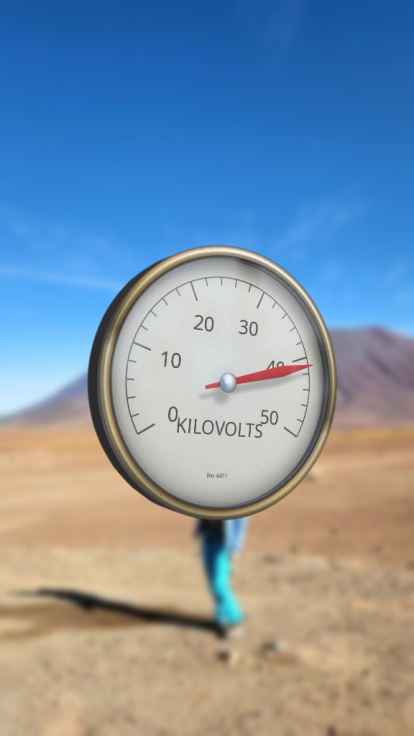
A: 41
